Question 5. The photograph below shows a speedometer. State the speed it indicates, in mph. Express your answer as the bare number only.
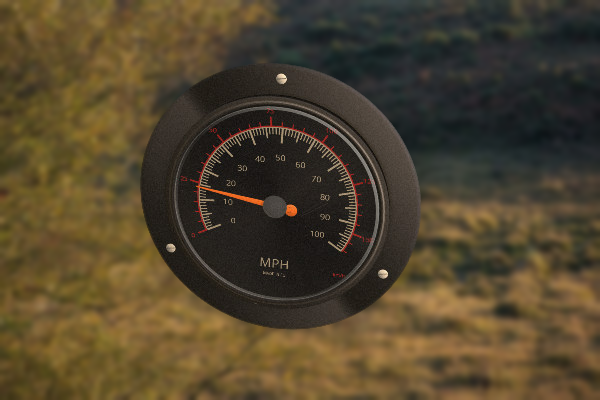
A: 15
